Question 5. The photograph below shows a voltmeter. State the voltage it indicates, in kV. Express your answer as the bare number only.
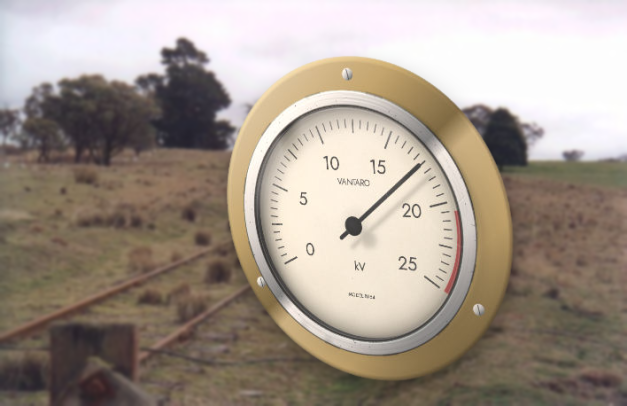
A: 17.5
